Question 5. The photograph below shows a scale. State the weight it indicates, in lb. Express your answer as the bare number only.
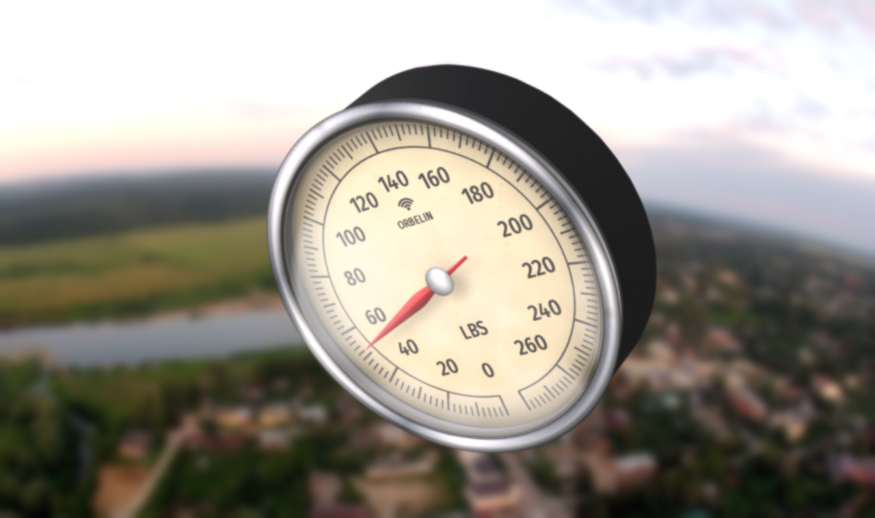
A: 52
